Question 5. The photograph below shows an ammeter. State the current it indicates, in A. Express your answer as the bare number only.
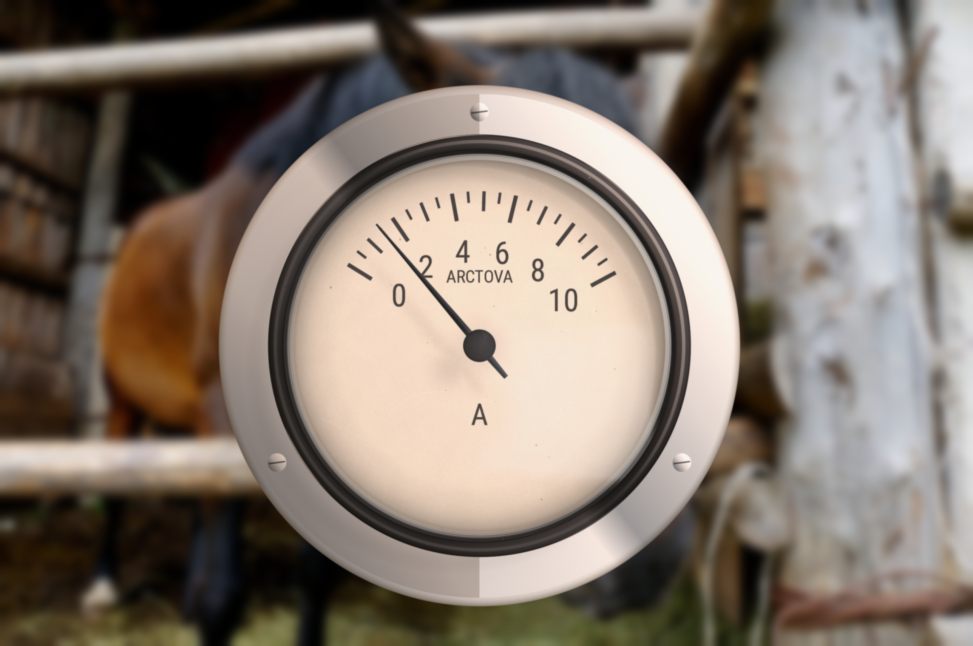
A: 1.5
